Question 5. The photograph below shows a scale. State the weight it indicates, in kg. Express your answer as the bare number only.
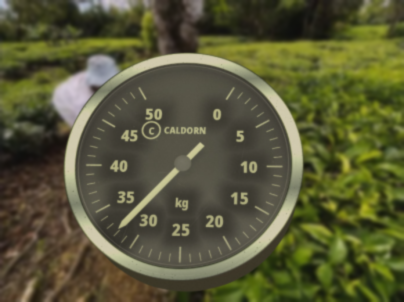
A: 32
